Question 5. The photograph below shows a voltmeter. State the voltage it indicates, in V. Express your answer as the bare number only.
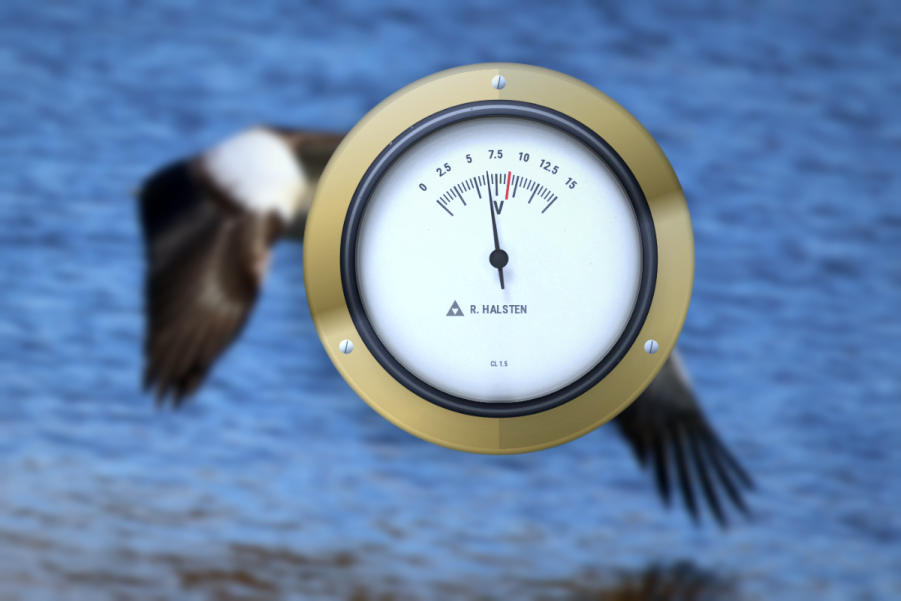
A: 6.5
